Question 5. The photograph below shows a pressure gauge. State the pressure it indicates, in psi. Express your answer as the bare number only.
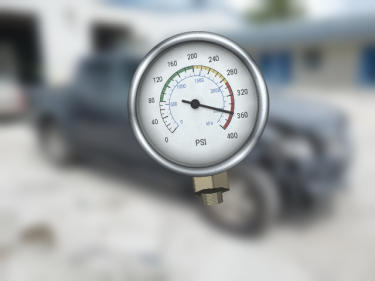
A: 360
